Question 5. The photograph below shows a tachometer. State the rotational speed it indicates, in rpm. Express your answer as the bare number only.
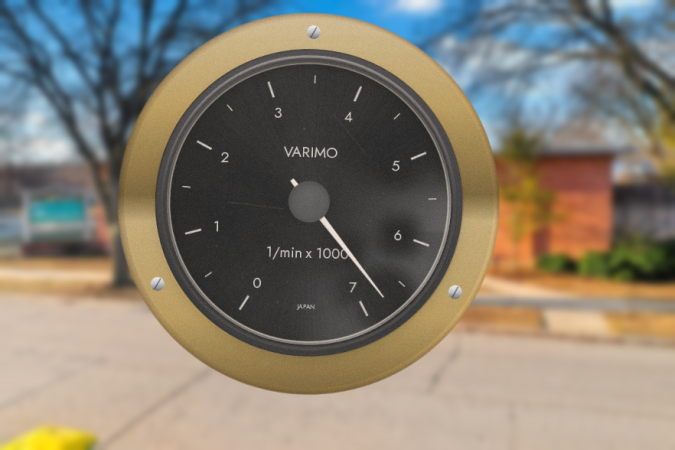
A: 6750
